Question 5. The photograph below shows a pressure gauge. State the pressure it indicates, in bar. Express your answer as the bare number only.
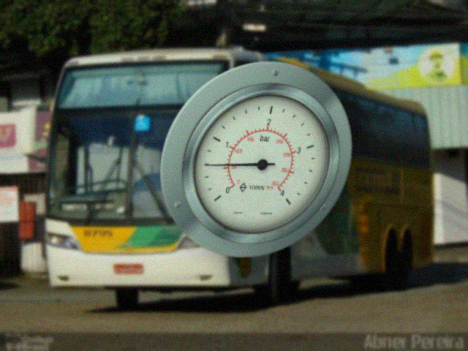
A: 0.6
